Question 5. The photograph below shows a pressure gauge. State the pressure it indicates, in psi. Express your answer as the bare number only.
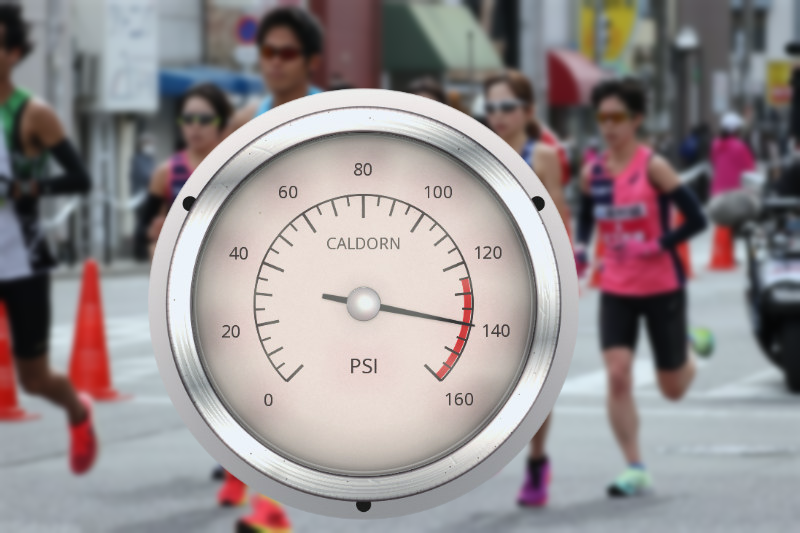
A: 140
